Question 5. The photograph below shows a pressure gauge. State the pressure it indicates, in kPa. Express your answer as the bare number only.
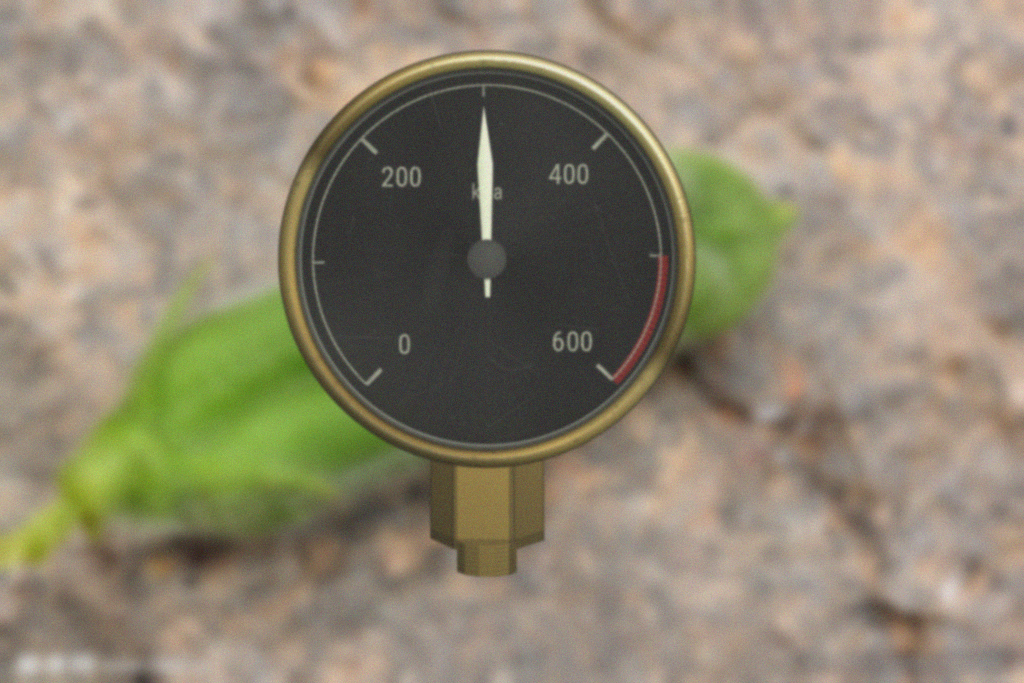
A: 300
